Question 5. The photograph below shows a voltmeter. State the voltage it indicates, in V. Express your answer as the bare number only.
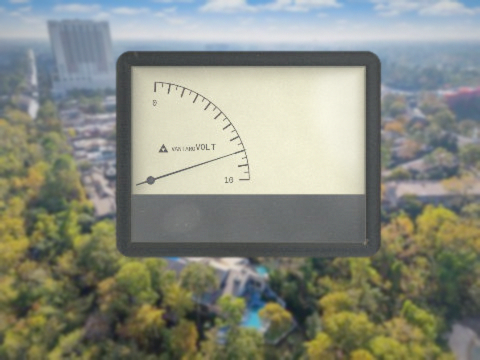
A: 8
